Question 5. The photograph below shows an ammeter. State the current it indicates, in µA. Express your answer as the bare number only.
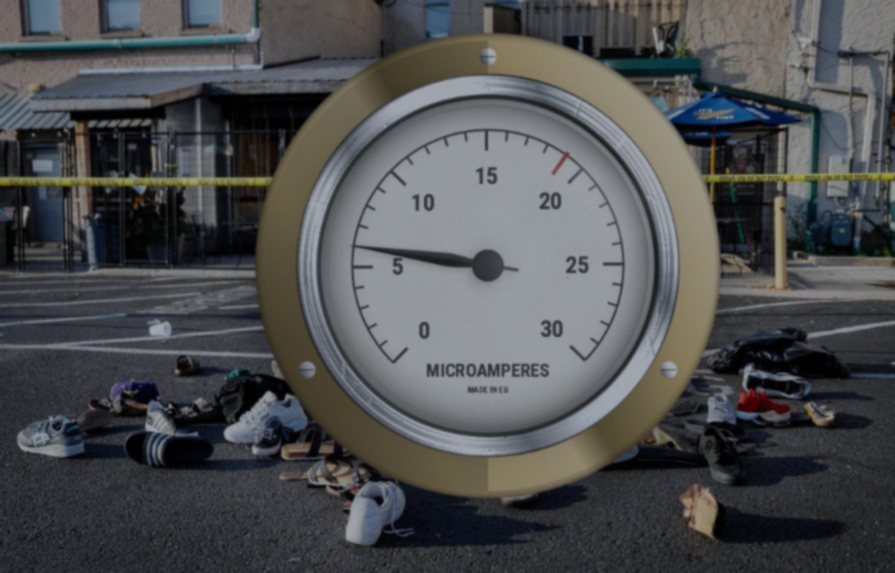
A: 6
